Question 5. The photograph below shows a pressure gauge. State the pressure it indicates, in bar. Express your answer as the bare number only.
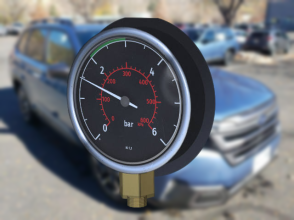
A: 1.5
